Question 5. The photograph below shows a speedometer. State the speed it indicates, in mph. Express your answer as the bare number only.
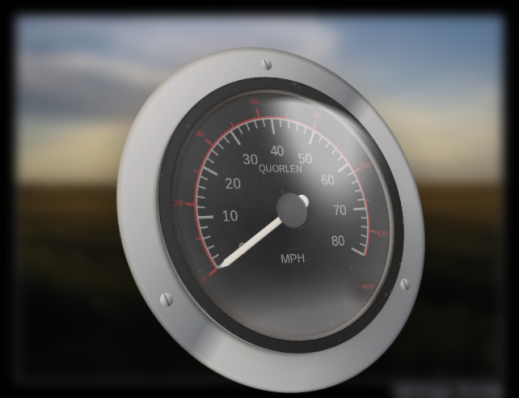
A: 0
